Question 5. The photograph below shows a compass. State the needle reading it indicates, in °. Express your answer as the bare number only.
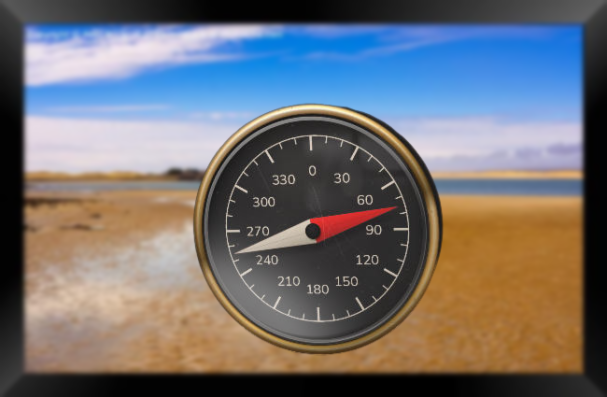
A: 75
